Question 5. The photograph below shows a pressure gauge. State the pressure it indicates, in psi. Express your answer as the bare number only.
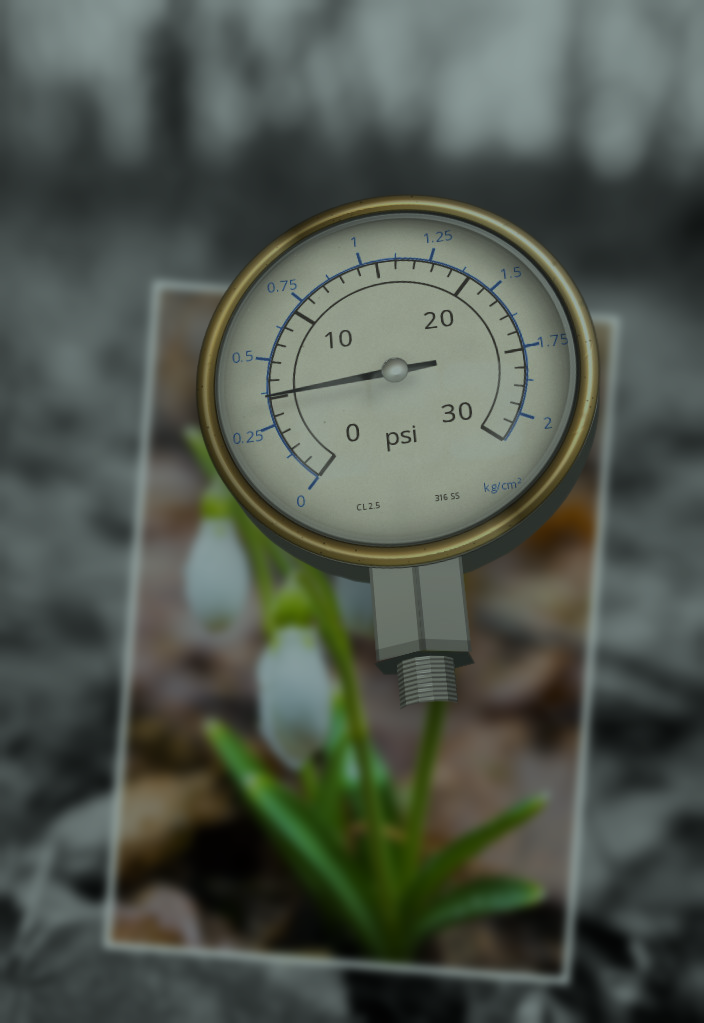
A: 5
